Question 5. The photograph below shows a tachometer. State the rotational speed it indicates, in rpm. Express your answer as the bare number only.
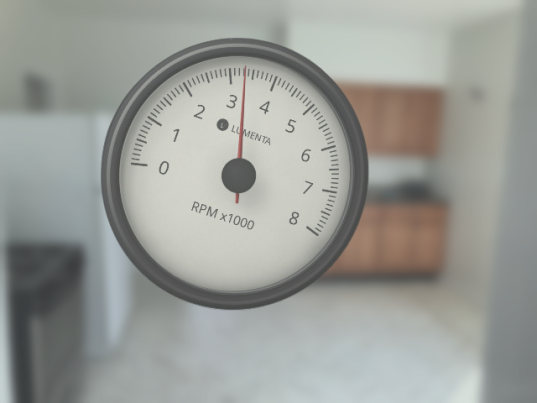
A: 3300
